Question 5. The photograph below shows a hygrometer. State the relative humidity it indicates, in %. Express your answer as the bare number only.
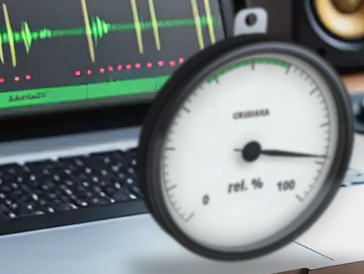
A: 88
